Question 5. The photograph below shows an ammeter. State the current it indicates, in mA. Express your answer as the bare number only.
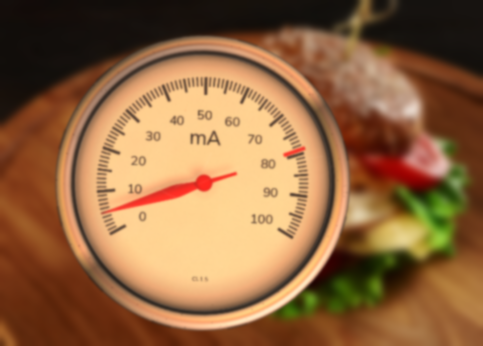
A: 5
